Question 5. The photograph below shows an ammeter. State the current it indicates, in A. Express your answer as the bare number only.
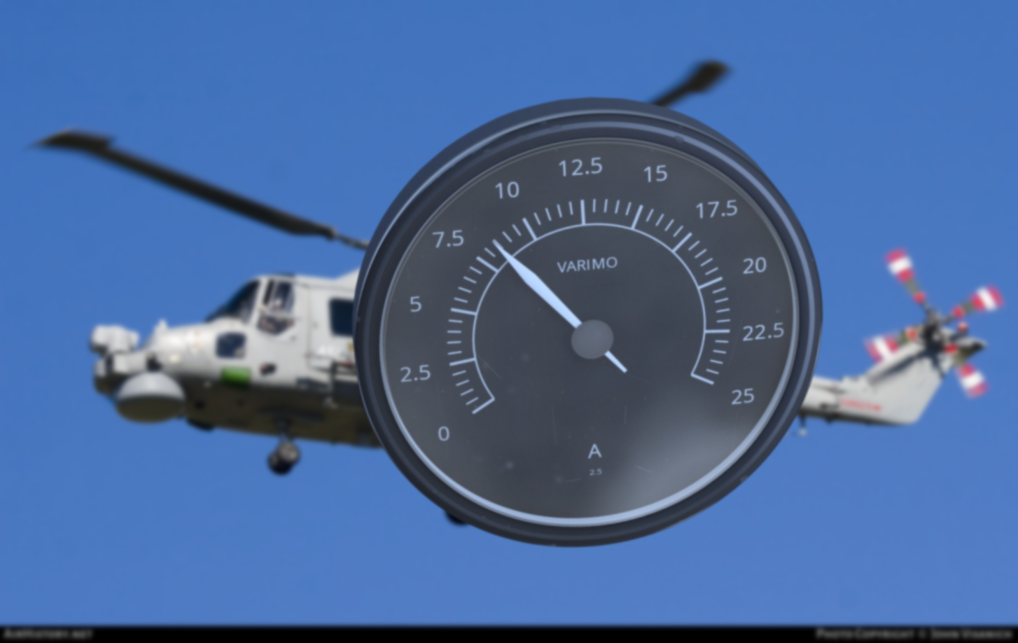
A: 8.5
